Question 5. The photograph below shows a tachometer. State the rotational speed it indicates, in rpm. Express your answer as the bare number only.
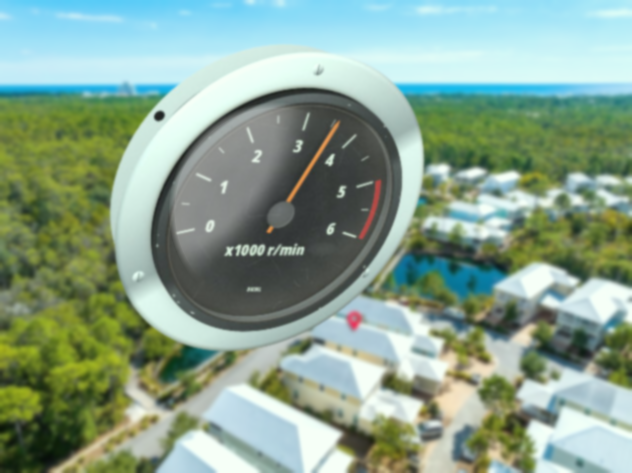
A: 3500
